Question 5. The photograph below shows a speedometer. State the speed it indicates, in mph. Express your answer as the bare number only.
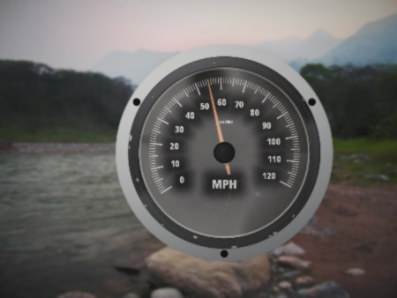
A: 55
